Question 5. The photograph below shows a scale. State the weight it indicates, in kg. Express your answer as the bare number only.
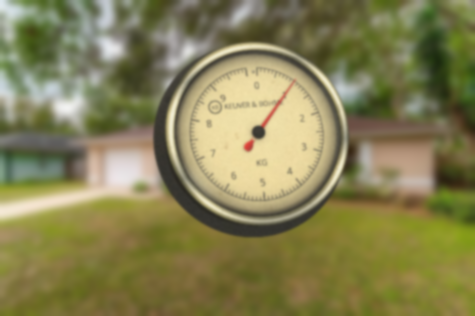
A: 1
